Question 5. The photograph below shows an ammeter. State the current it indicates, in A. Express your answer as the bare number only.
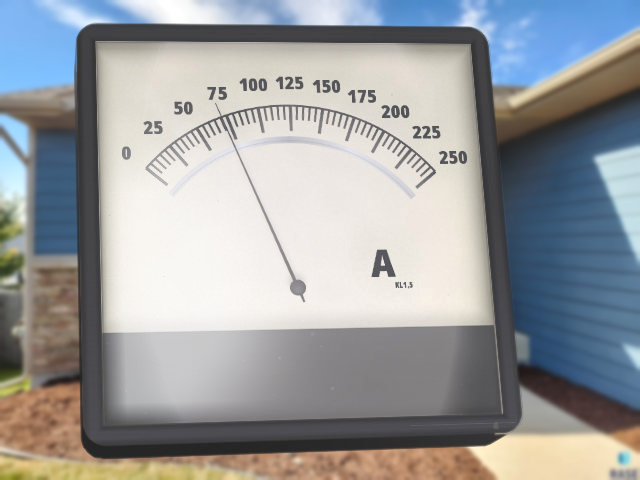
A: 70
